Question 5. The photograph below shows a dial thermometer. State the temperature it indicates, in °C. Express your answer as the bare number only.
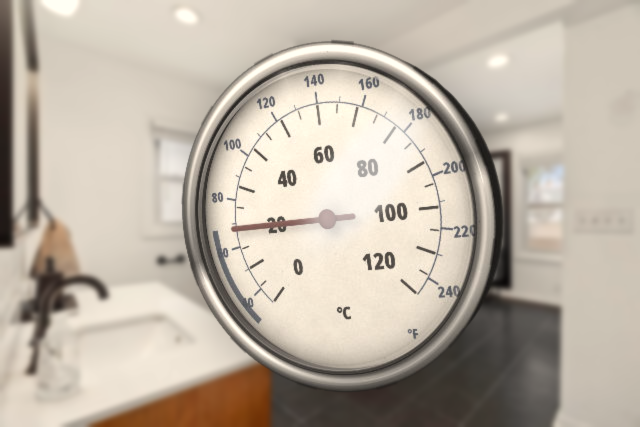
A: 20
